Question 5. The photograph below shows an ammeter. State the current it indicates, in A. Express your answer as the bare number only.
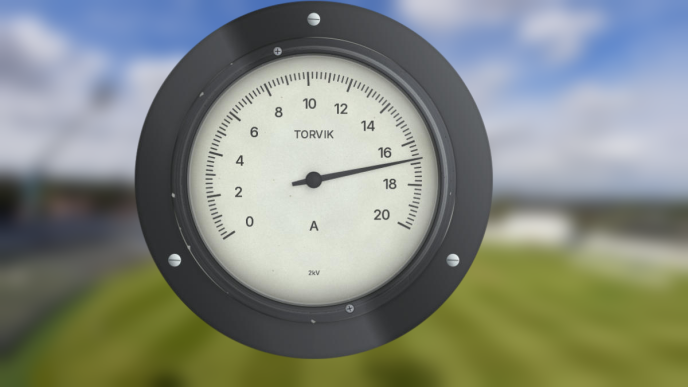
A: 16.8
